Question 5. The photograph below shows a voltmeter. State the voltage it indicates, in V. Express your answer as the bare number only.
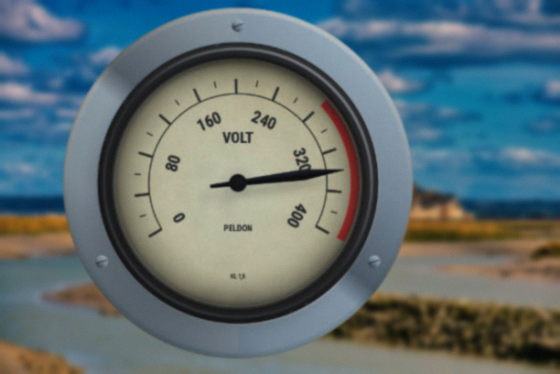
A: 340
